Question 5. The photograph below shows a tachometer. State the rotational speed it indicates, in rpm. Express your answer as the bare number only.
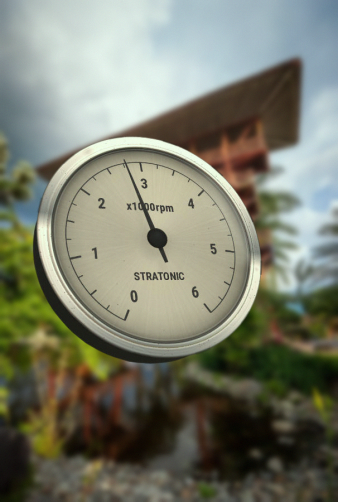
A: 2750
